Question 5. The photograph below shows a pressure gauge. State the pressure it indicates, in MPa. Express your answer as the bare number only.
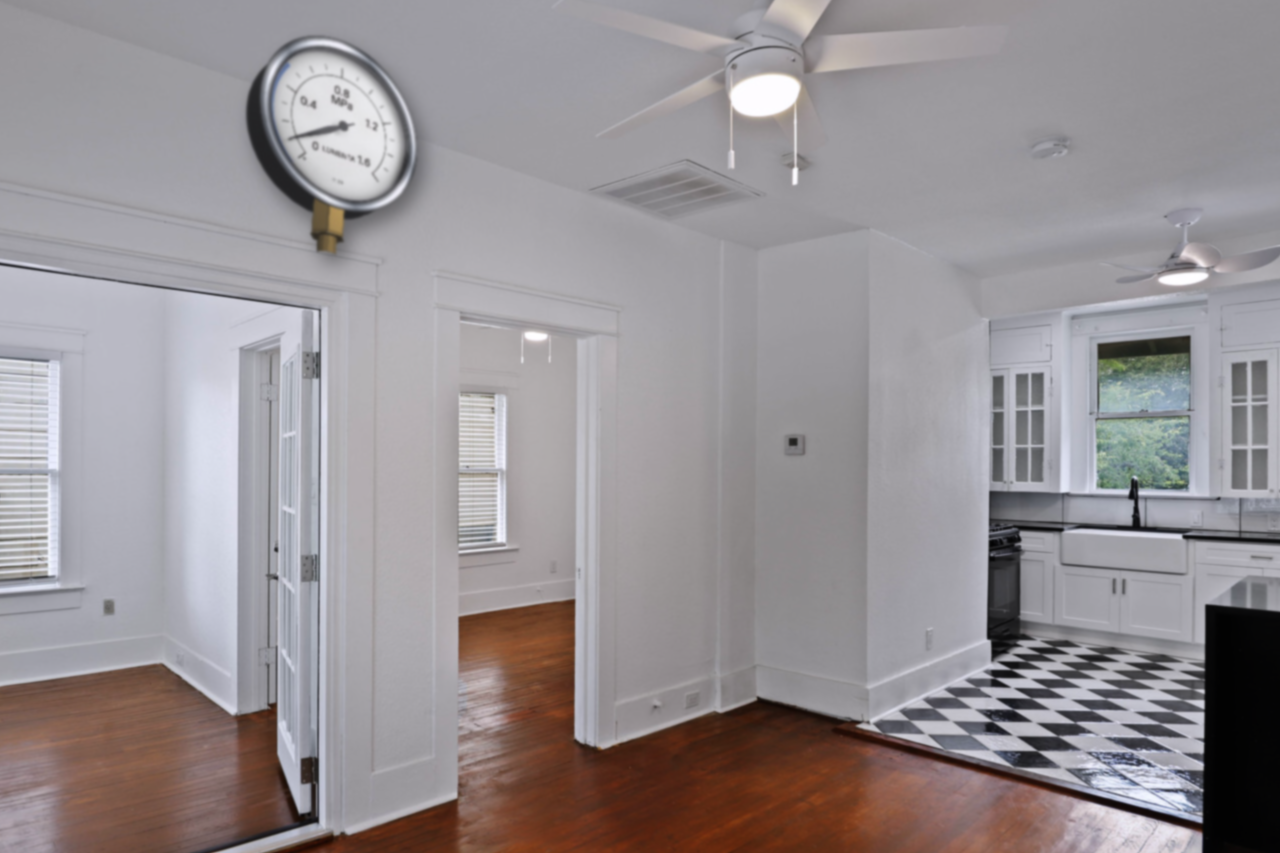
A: 0.1
